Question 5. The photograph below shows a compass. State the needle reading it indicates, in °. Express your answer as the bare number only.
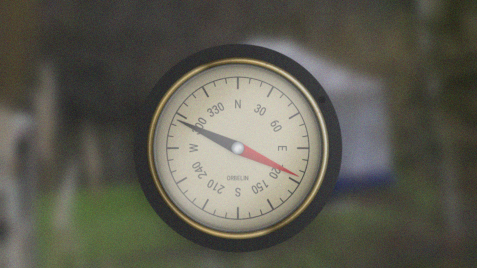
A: 115
